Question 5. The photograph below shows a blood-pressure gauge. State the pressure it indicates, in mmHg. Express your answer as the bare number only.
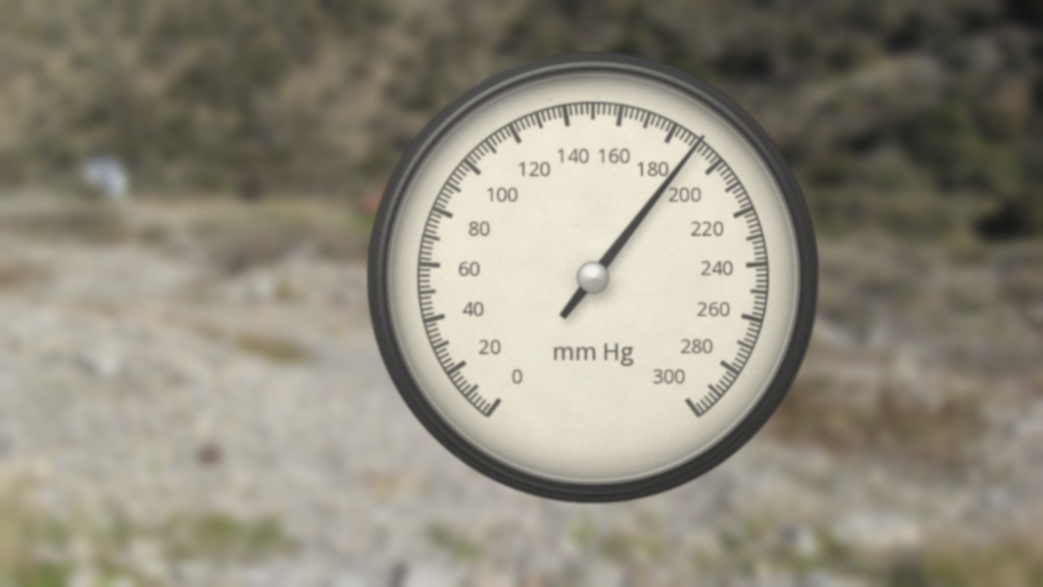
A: 190
